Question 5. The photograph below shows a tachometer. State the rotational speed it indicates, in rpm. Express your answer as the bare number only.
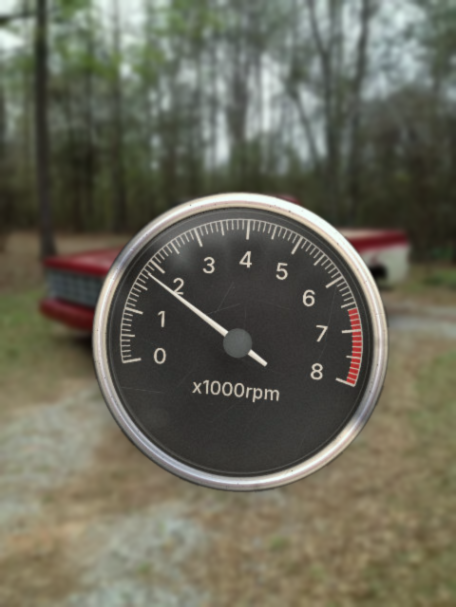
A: 1800
